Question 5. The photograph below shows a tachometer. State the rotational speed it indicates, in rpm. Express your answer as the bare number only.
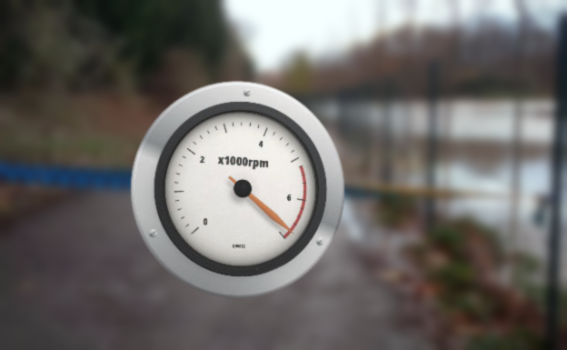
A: 6800
